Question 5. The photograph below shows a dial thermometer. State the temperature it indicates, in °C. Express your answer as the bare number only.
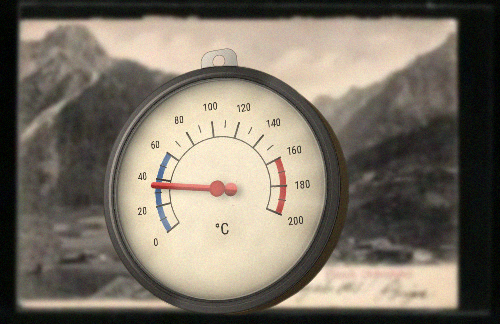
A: 35
